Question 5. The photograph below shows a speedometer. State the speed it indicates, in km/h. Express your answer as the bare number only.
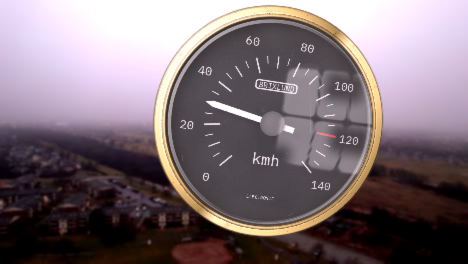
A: 30
